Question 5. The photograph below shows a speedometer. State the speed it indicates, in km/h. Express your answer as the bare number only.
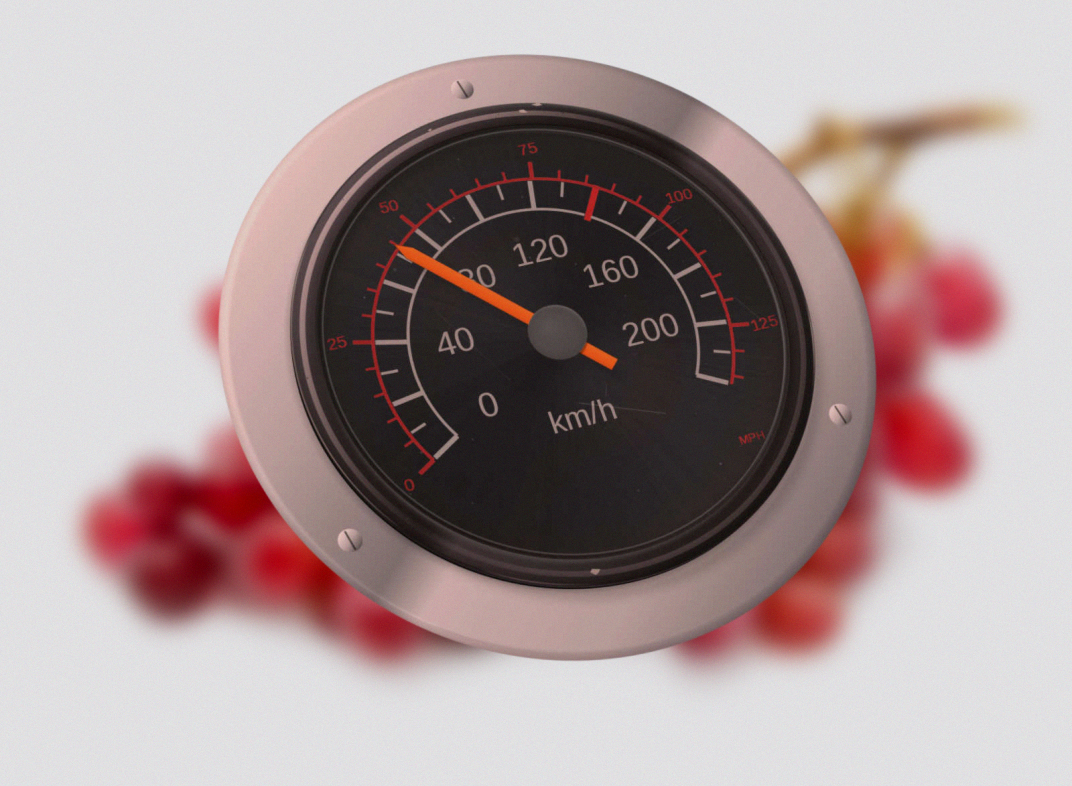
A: 70
